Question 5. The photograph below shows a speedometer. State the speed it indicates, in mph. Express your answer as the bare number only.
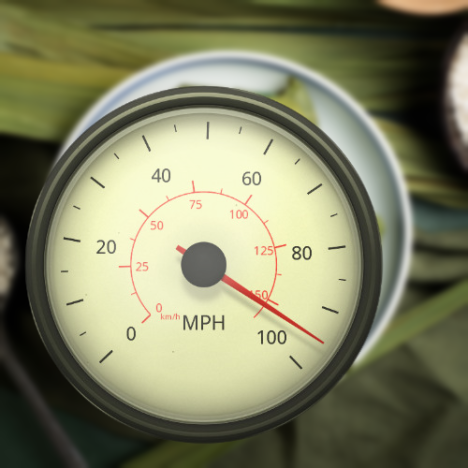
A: 95
